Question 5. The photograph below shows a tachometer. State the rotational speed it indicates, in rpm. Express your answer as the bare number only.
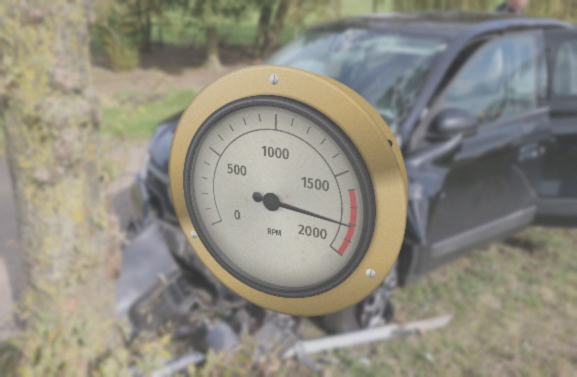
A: 1800
